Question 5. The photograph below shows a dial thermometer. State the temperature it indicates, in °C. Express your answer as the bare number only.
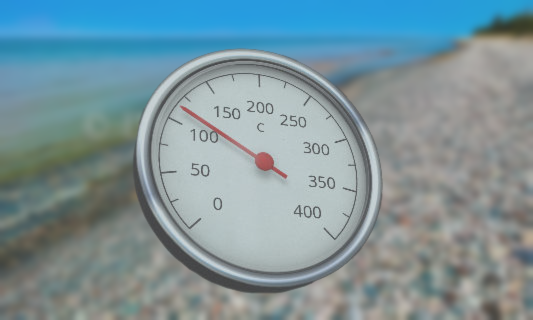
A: 112.5
